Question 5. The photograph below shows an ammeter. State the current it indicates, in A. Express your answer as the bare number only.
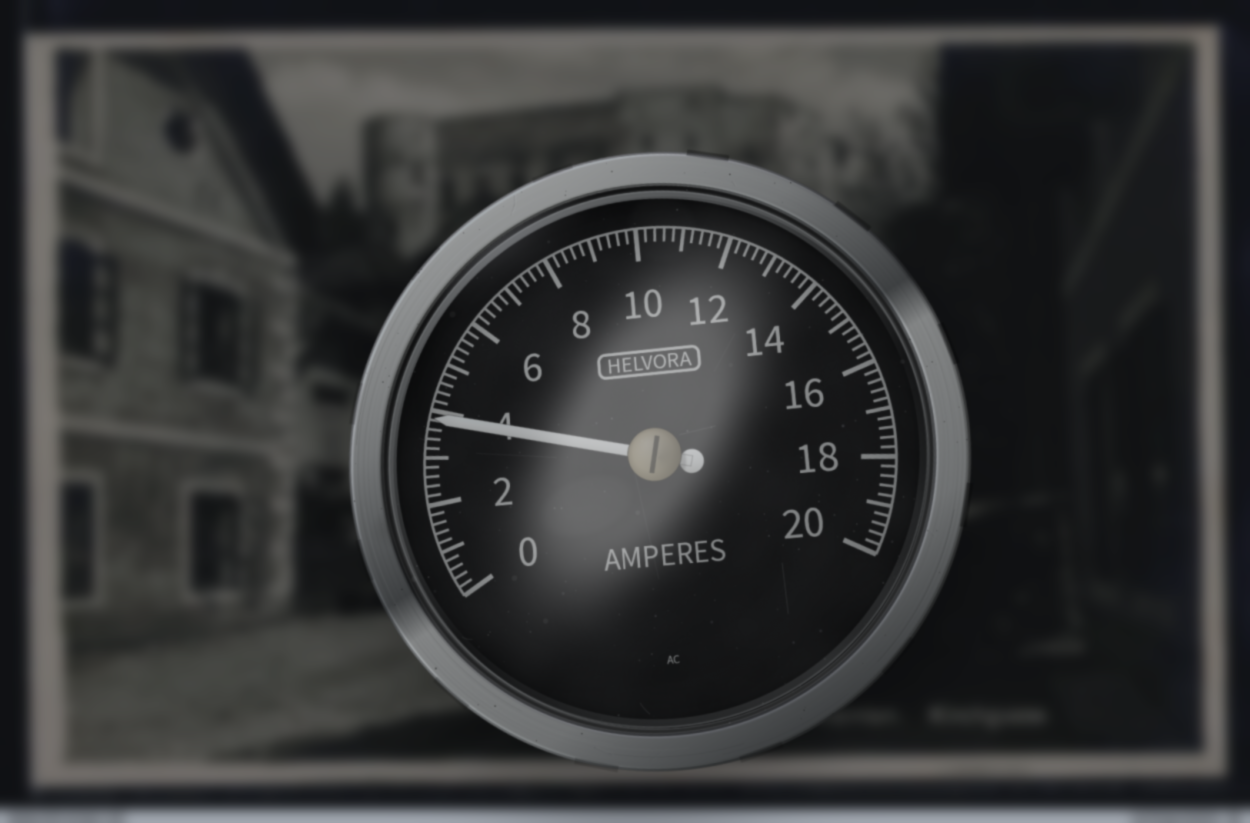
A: 3.8
